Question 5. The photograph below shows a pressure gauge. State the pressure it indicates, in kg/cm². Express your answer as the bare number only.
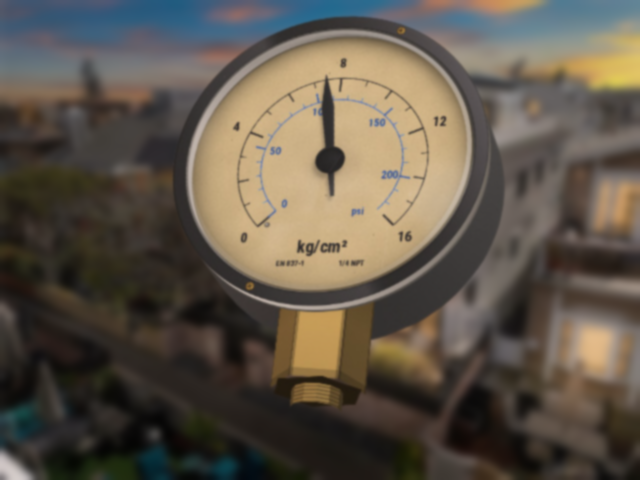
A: 7.5
